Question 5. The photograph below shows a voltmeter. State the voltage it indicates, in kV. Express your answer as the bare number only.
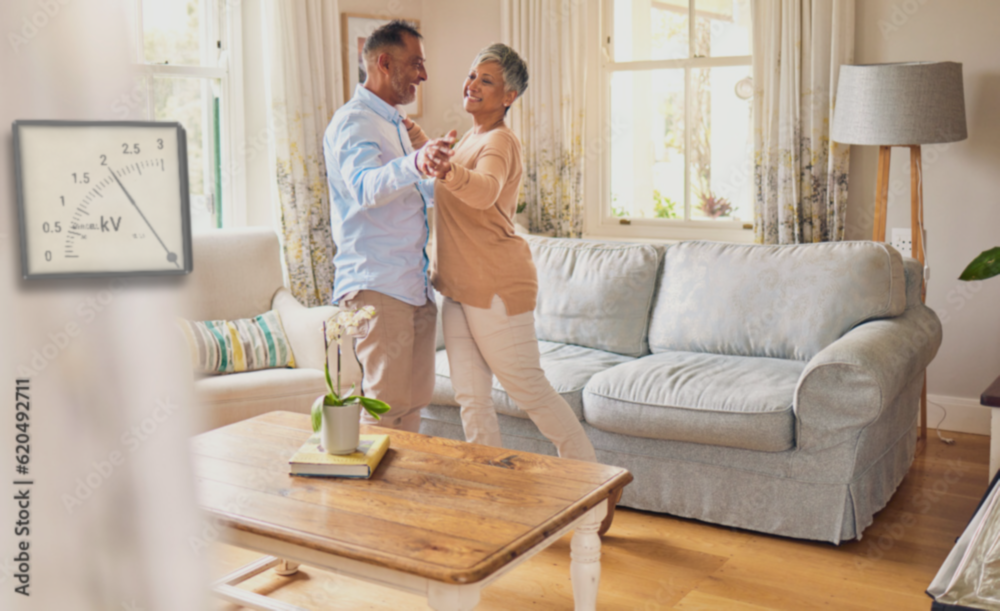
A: 2
